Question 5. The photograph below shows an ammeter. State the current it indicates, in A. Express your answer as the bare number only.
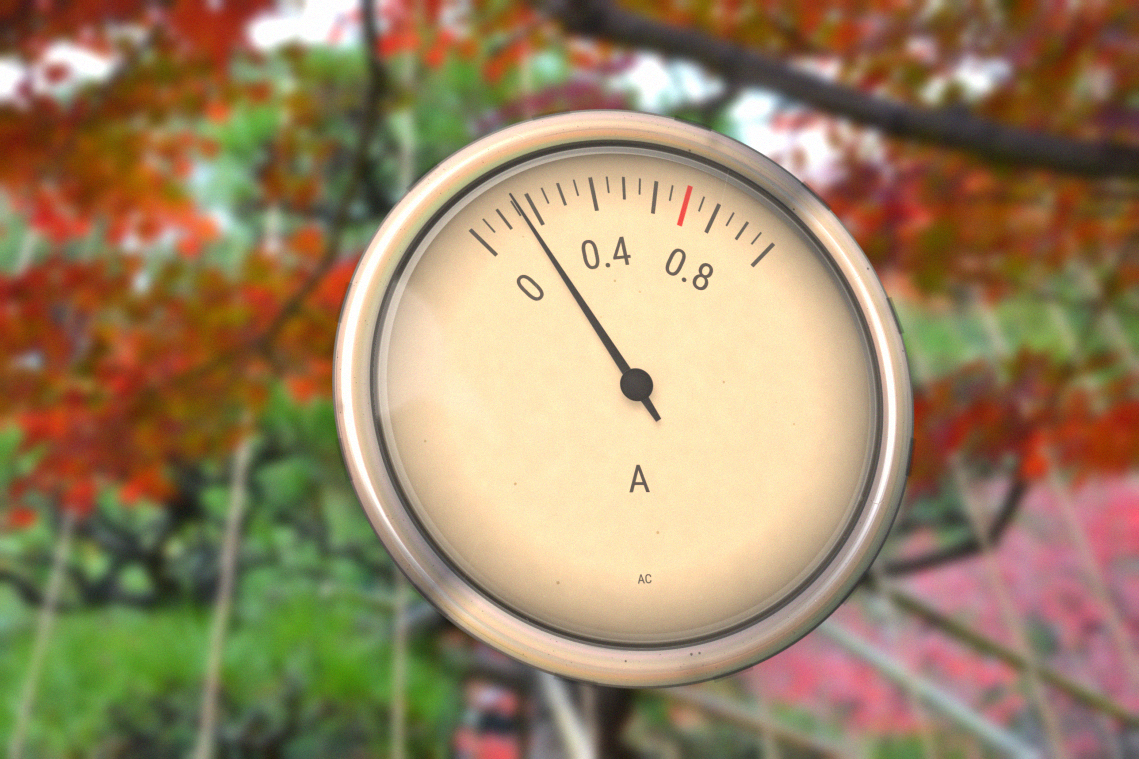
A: 0.15
